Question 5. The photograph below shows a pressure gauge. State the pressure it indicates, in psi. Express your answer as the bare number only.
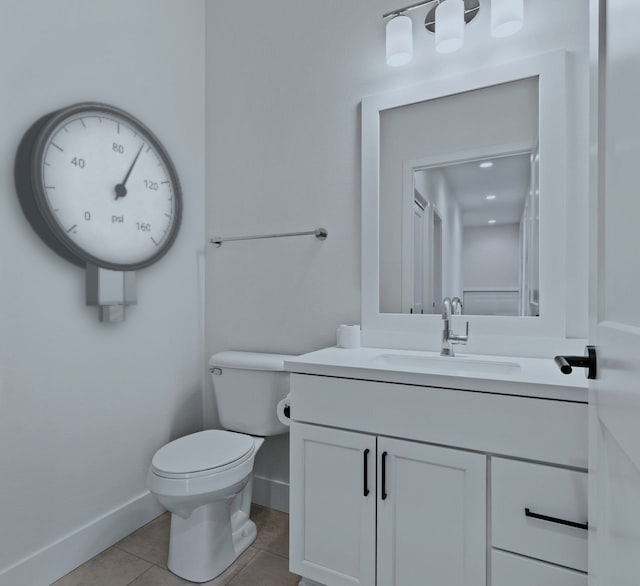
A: 95
